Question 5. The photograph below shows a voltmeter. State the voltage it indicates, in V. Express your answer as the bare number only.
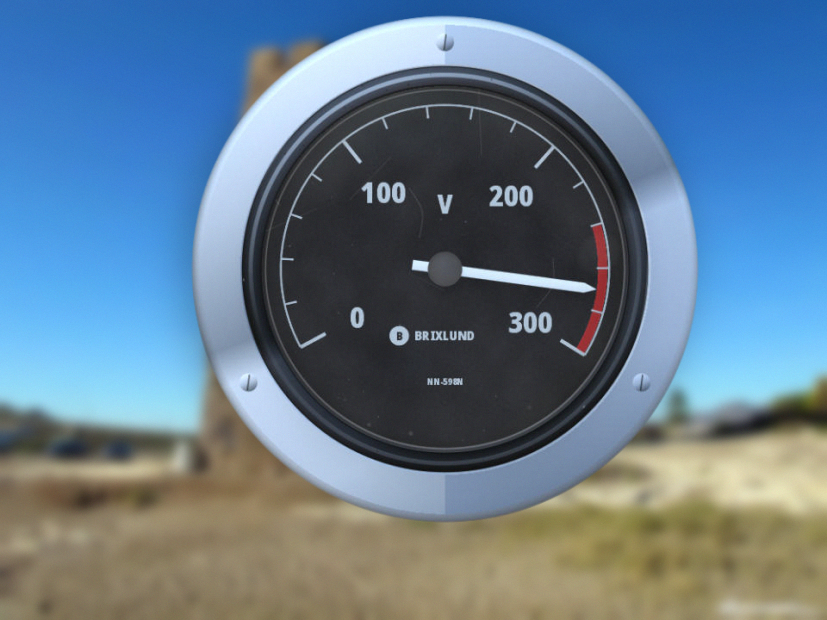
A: 270
